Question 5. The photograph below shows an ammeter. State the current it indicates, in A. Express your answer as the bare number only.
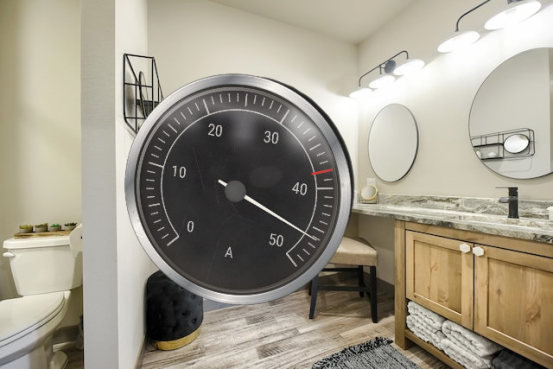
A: 46
